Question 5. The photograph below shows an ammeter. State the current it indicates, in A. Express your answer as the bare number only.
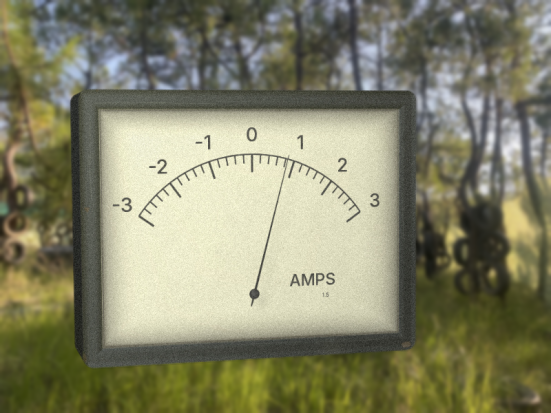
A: 0.8
